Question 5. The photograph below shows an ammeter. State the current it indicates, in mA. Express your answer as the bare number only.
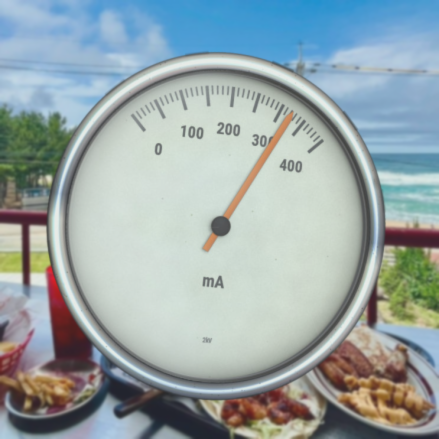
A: 320
